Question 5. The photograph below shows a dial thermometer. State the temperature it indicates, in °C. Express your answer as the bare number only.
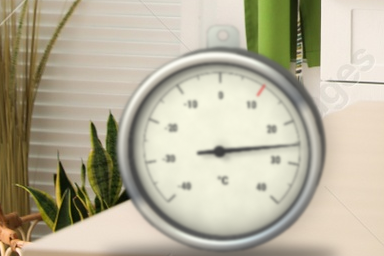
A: 25
